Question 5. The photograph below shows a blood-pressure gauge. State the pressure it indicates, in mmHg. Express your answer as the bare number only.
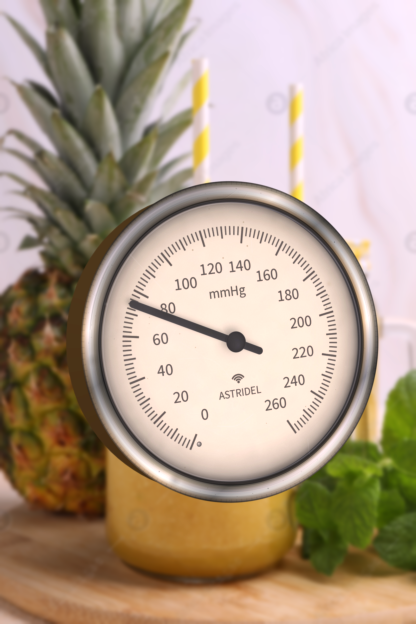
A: 74
